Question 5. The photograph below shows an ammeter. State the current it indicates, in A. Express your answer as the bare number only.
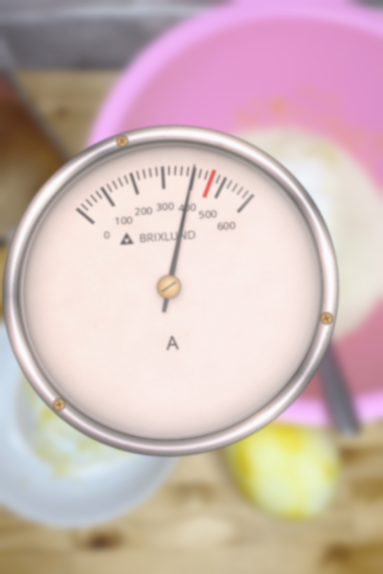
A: 400
